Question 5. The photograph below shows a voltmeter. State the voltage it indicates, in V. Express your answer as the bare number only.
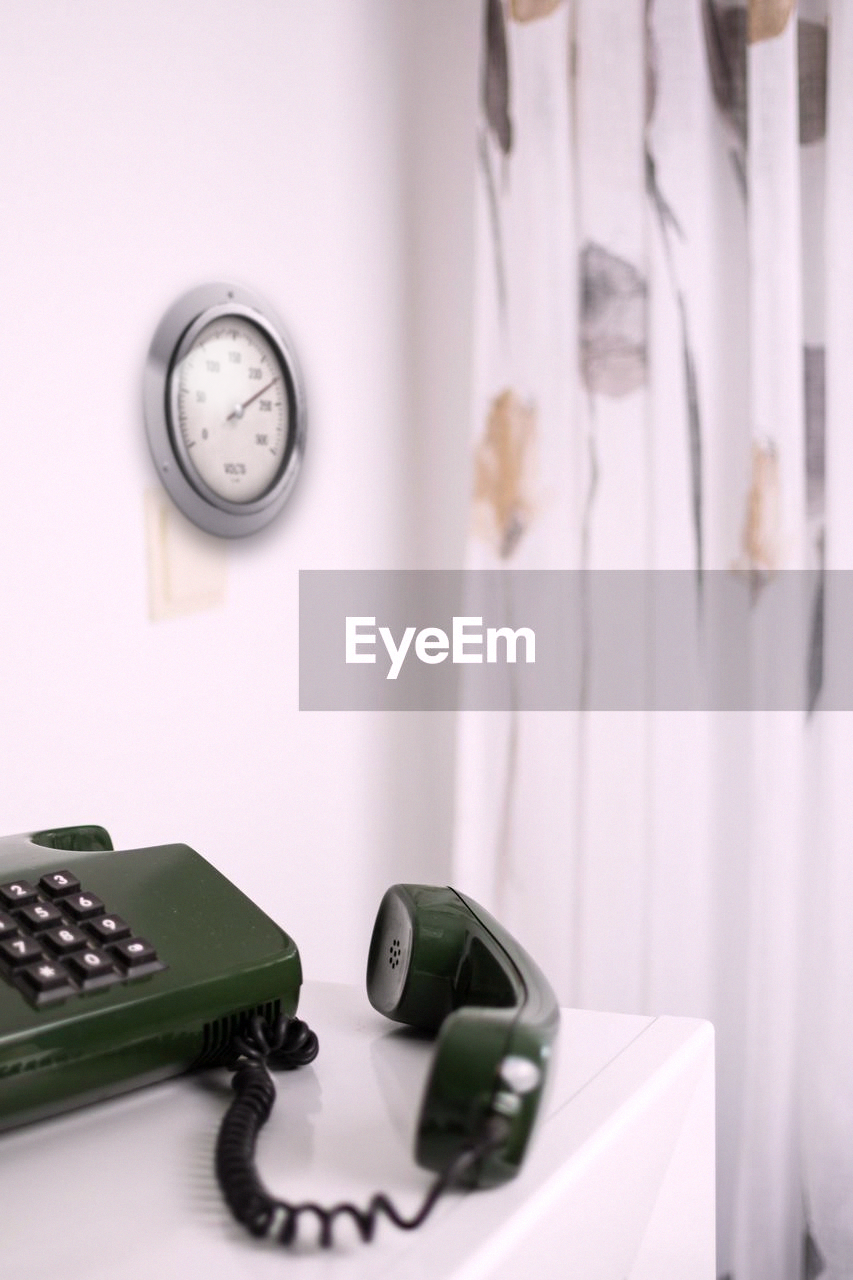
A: 225
